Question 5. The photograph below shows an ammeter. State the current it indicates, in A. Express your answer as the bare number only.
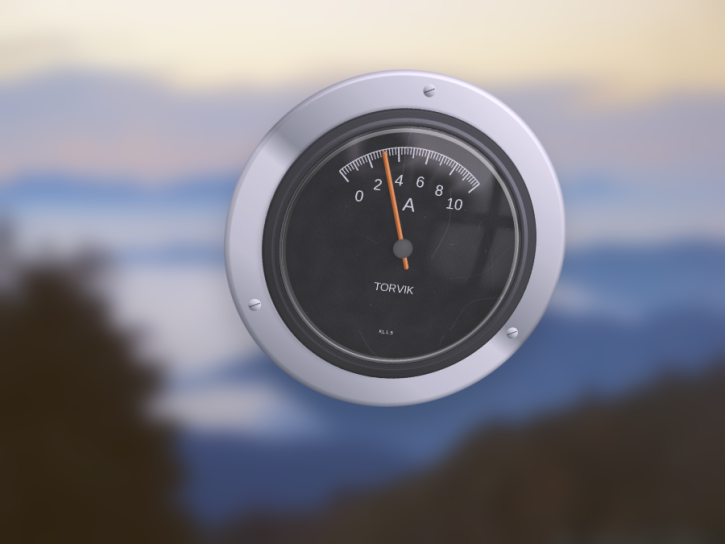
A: 3
